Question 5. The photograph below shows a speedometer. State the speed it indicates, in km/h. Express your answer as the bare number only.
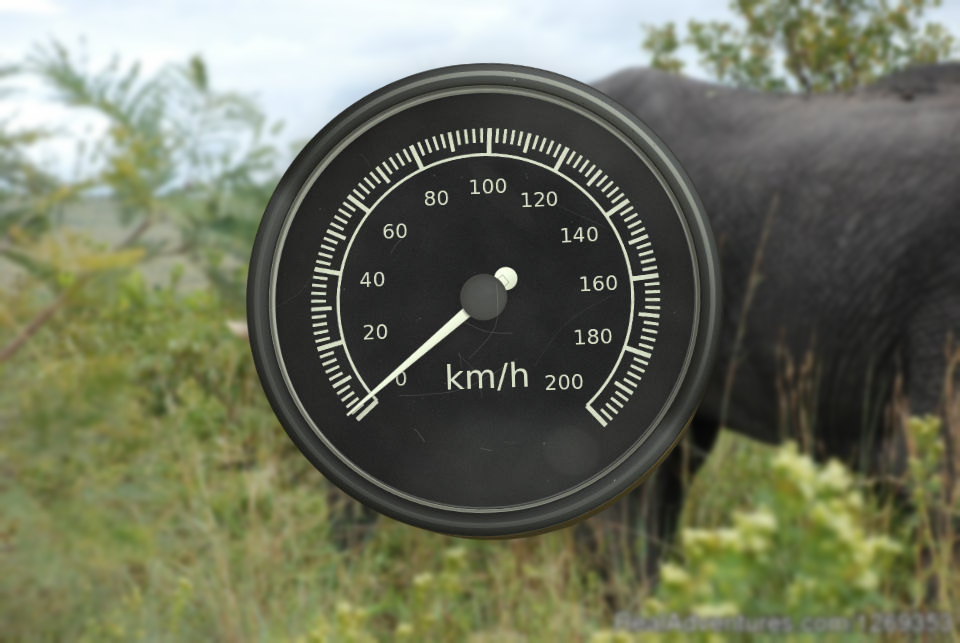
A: 2
